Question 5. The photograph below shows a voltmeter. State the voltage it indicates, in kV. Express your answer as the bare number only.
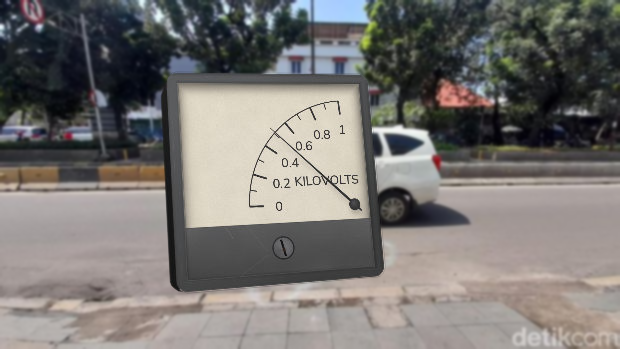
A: 0.5
